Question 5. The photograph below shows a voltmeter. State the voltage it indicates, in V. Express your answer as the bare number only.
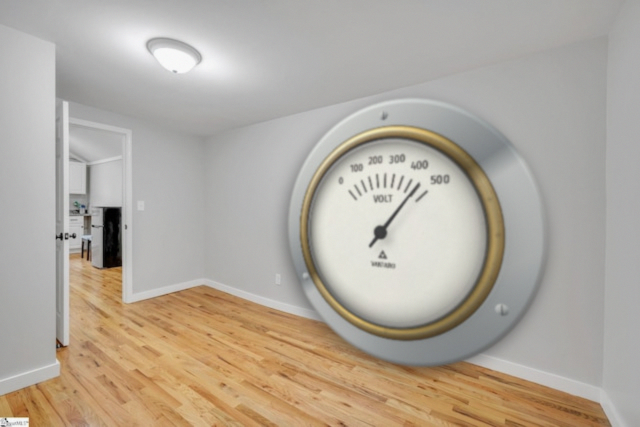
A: 450
